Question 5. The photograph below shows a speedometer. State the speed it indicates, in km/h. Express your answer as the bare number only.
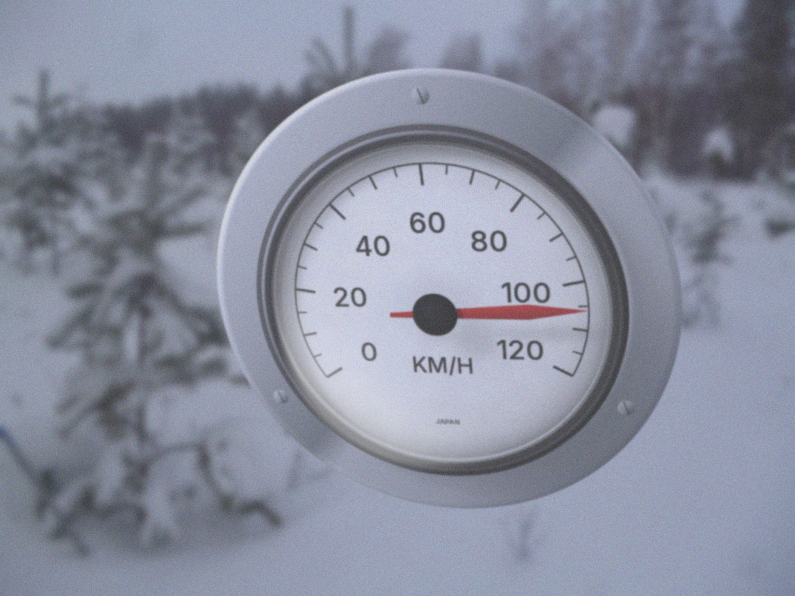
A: 105
